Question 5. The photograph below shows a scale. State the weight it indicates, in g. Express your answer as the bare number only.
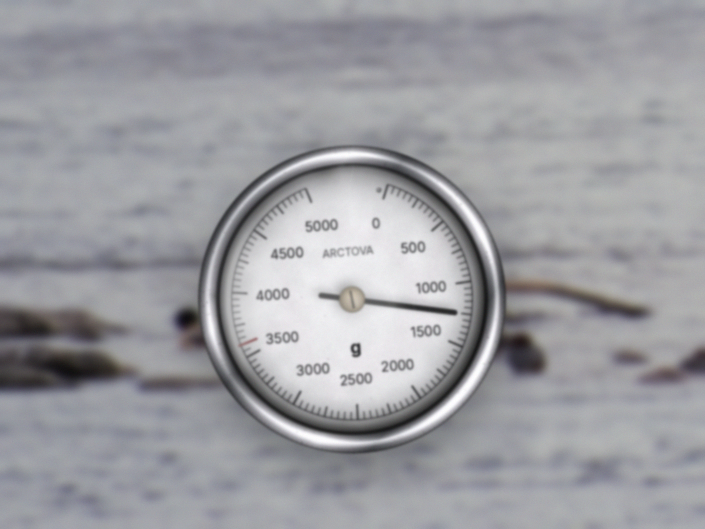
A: 1250
